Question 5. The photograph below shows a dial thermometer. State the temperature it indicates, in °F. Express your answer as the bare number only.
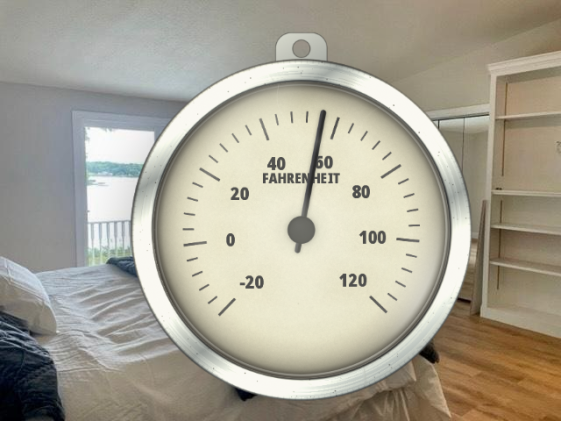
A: 56
